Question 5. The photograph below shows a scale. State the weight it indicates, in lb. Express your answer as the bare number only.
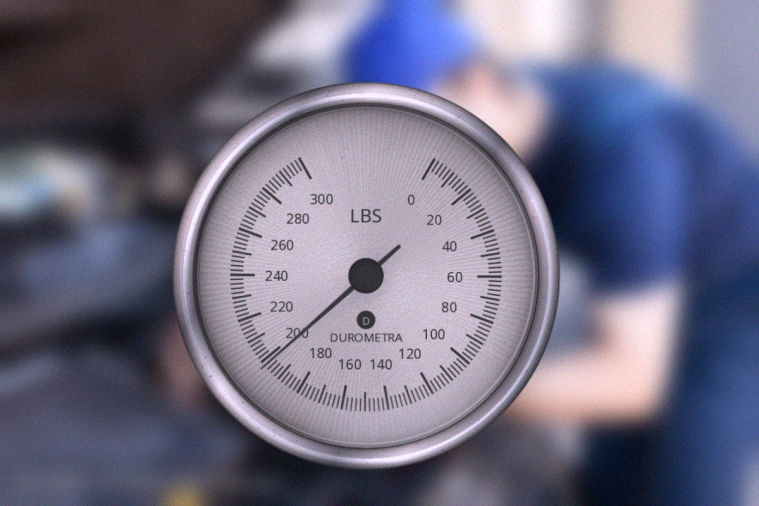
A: 198
